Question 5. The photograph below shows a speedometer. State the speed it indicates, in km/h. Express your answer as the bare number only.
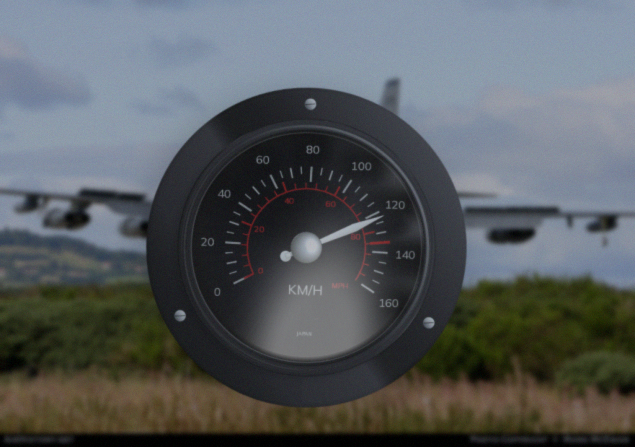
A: 122.5
